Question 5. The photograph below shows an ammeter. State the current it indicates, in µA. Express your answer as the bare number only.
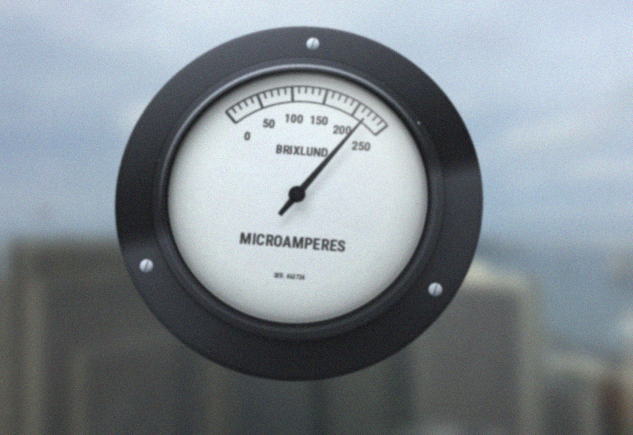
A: 220
